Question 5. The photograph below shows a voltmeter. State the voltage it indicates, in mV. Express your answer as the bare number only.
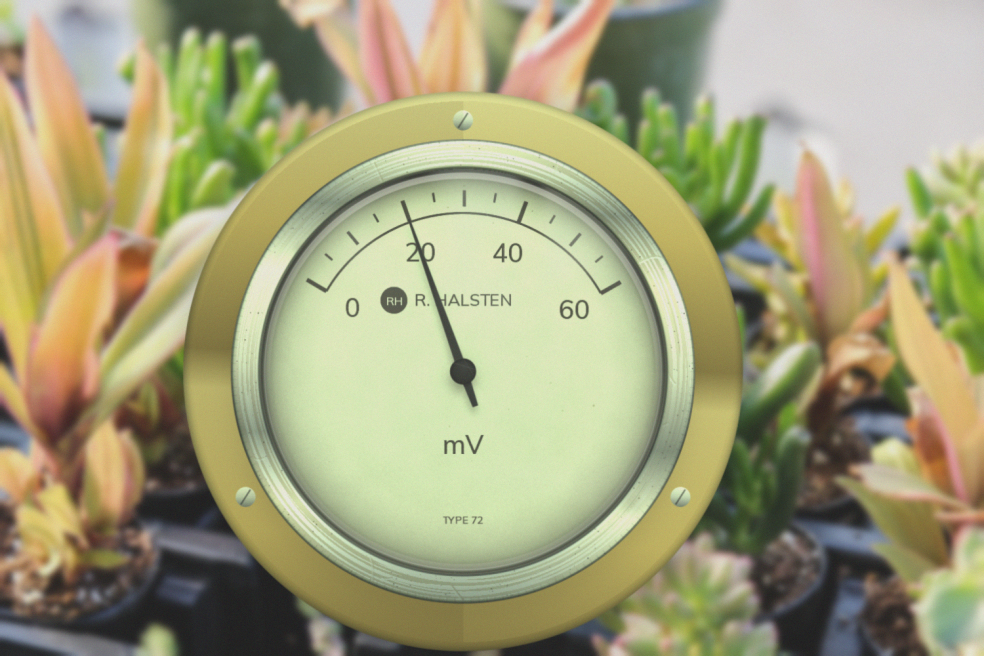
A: 20
